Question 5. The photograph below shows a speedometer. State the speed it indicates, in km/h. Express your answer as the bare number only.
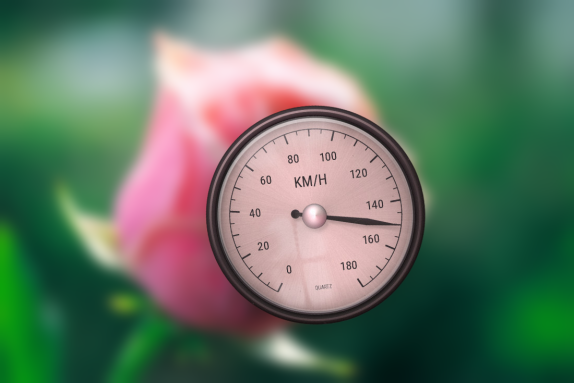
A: 150
